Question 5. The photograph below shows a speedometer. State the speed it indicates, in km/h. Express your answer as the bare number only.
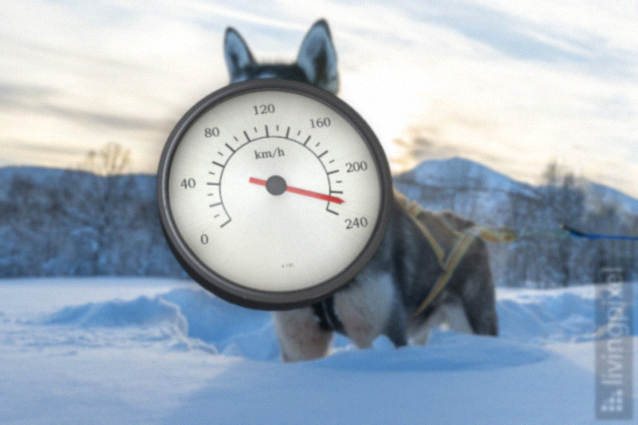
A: 230
